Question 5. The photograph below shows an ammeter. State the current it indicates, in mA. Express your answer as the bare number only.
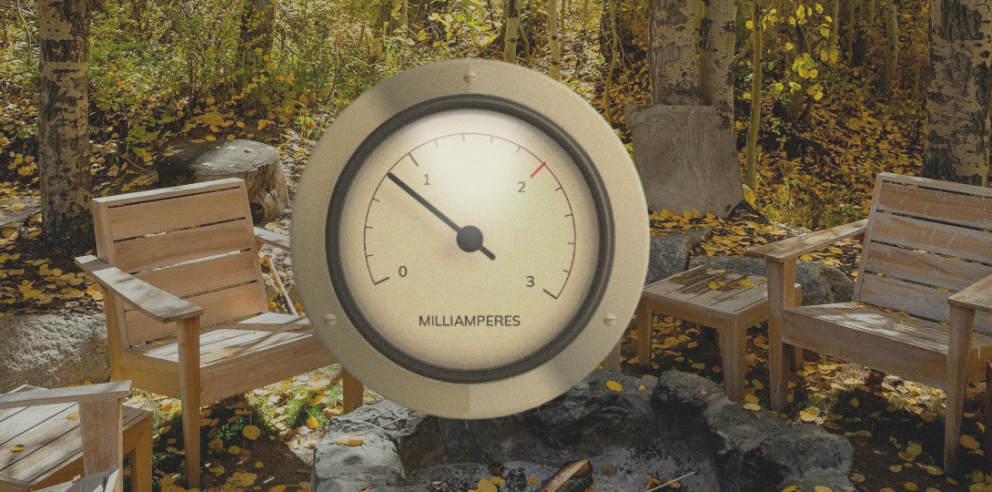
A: 0.8
